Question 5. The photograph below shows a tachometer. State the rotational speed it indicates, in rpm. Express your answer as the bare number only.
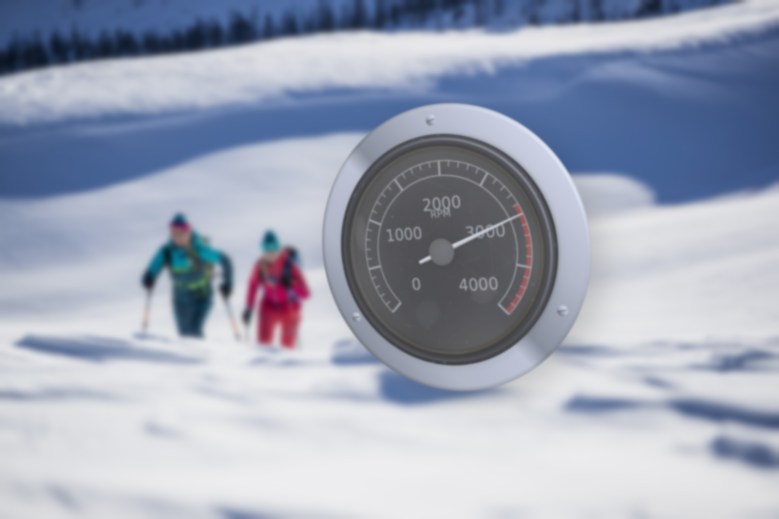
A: 3000
